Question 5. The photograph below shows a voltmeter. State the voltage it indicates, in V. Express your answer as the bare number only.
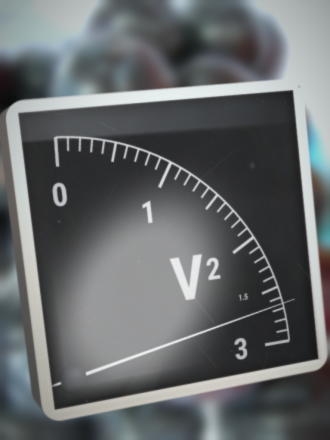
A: 2.65
